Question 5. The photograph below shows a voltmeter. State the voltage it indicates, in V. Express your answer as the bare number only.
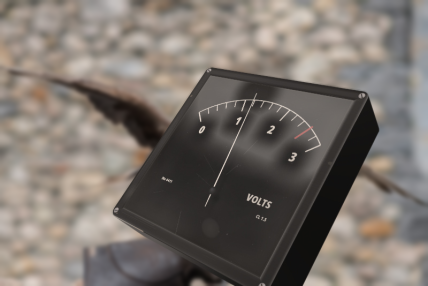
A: 1.2
